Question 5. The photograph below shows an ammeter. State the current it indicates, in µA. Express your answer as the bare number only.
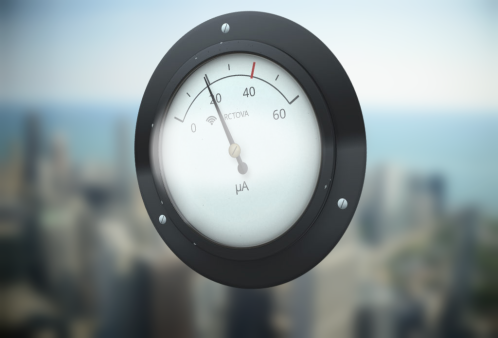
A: 20
